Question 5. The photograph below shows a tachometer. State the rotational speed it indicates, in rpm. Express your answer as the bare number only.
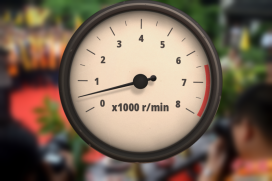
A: 500
